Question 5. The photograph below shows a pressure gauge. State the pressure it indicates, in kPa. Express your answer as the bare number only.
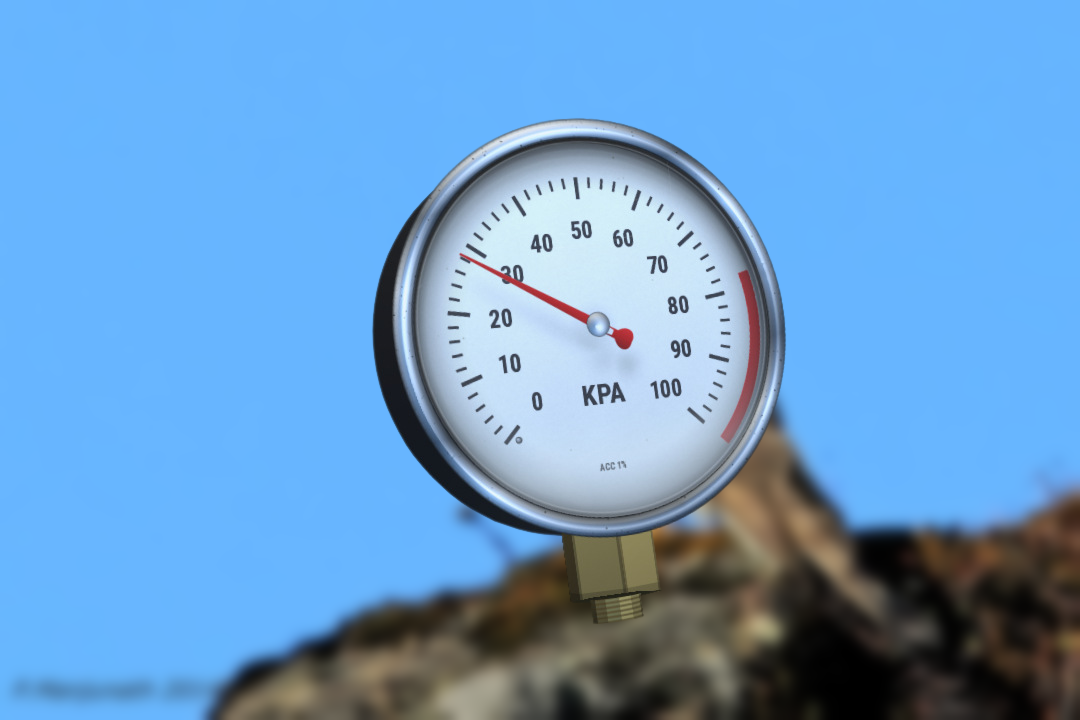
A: 28
